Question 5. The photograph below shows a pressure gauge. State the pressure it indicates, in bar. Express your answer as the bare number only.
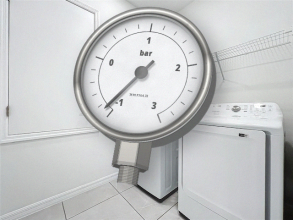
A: -0.9
